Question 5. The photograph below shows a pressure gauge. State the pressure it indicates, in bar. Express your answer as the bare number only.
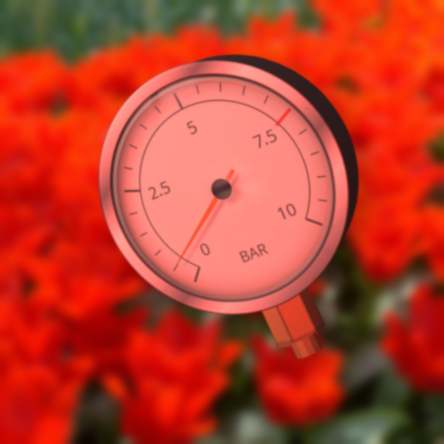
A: 0.5
